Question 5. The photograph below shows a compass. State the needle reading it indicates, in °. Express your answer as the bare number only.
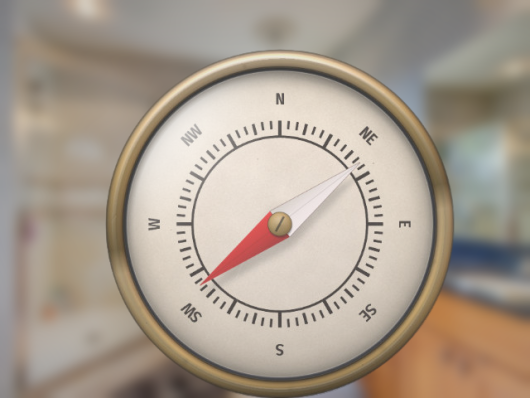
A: 232.5
